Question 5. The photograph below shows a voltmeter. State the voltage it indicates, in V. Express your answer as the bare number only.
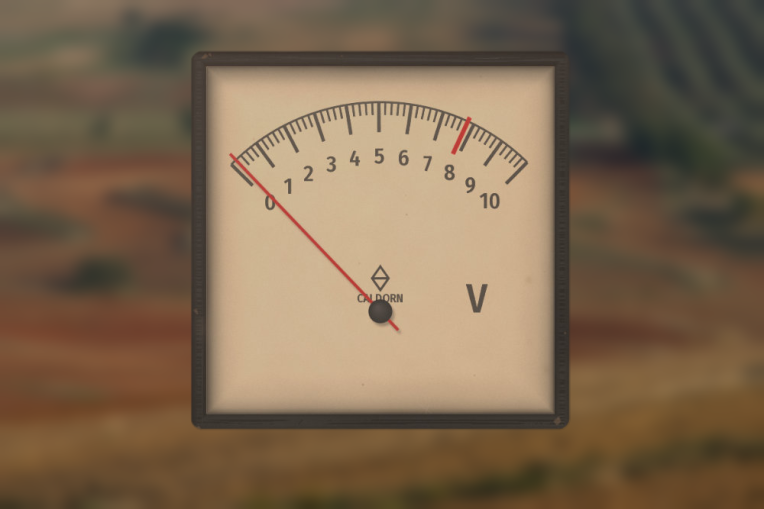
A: 0.2
